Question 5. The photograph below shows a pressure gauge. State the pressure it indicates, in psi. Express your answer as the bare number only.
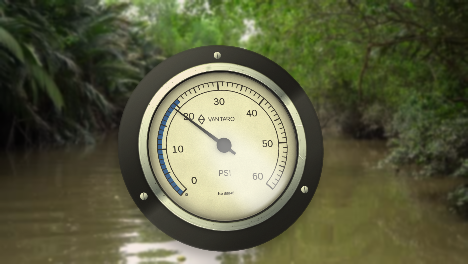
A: 19
